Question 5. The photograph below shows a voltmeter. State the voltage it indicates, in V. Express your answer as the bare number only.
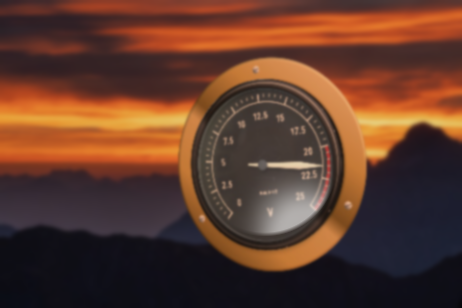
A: 21.5
